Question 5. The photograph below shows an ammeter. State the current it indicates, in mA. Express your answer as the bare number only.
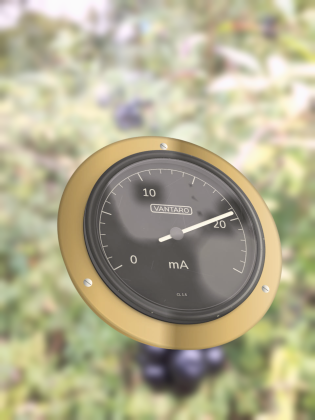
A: 19.5
